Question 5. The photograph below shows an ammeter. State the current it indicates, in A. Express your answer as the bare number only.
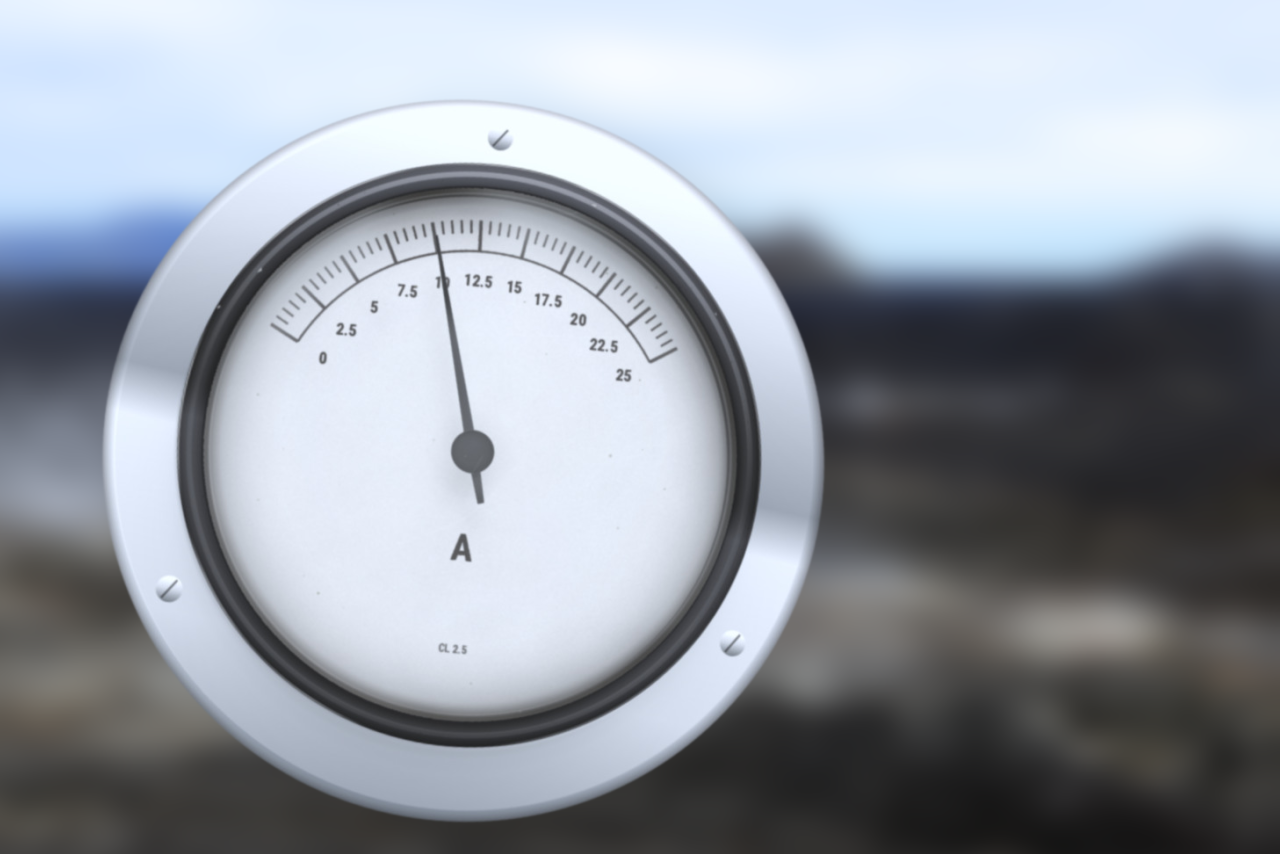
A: 10
